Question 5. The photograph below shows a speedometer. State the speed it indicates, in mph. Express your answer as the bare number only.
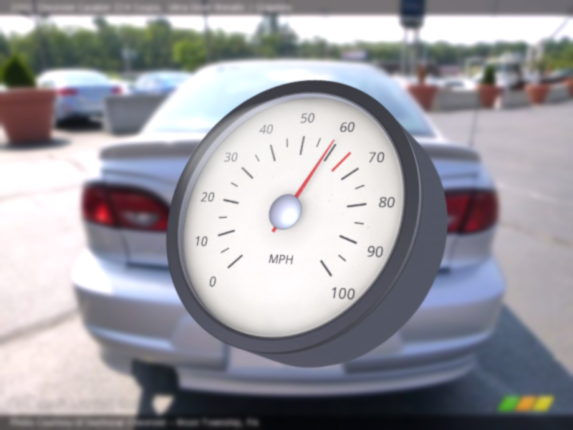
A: 60
